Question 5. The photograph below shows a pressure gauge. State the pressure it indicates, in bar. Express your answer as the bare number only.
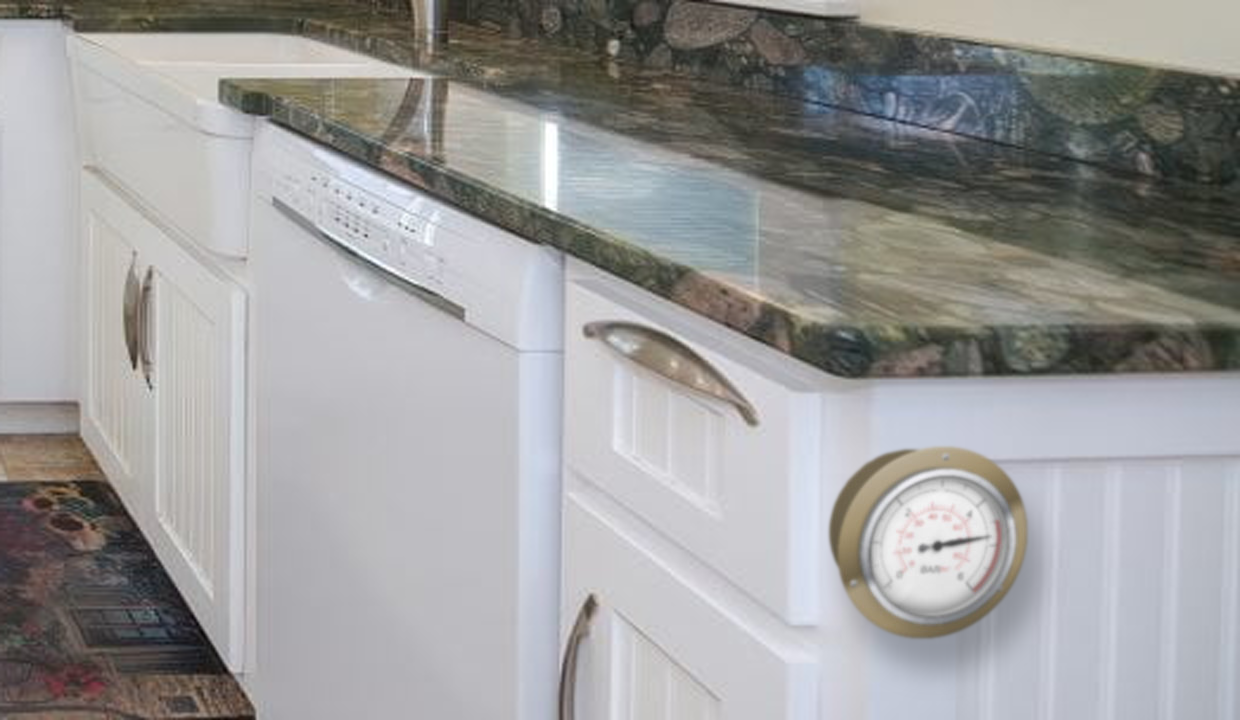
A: 4.75
